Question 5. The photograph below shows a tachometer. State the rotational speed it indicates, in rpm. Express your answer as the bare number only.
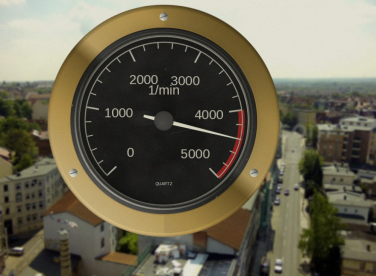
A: 4400
